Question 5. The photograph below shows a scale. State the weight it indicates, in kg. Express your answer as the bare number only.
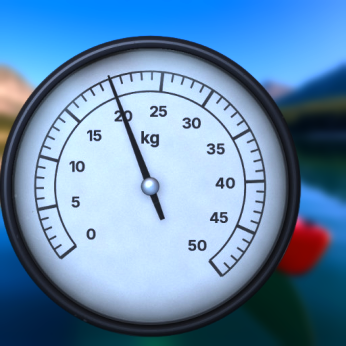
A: 20
